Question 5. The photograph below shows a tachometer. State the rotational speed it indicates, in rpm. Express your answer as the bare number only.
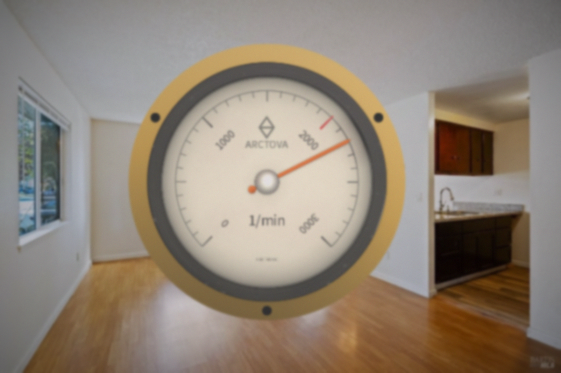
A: 2200
